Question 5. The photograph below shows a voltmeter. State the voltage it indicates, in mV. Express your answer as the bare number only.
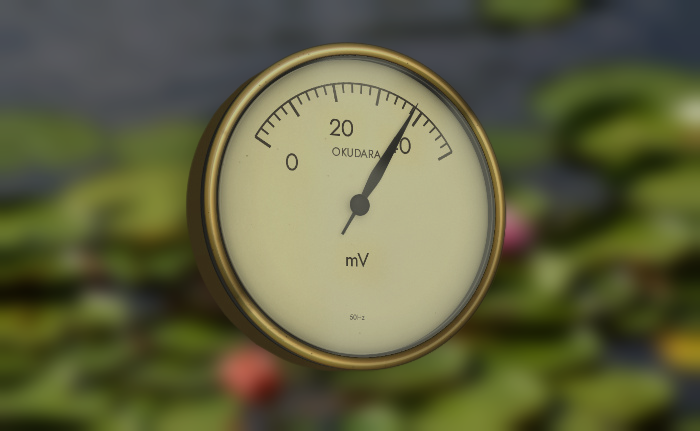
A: 38
